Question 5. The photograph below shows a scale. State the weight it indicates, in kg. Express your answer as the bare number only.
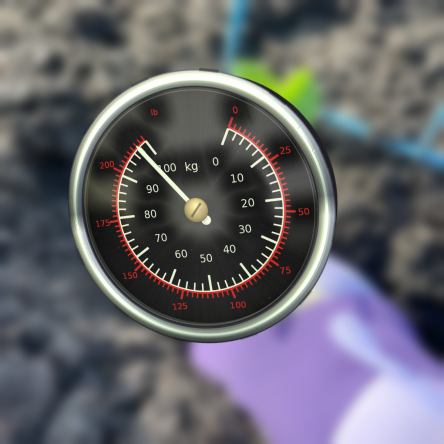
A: 98
